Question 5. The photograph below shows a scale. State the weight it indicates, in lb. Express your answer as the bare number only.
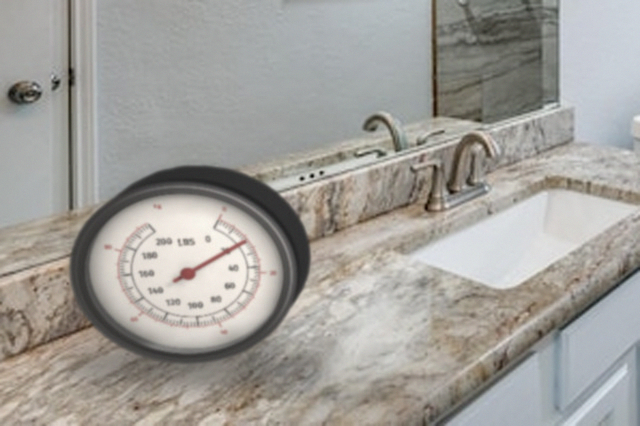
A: 20
